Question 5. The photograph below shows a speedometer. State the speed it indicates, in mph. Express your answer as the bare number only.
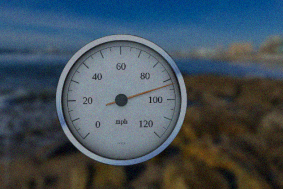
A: 92.5
